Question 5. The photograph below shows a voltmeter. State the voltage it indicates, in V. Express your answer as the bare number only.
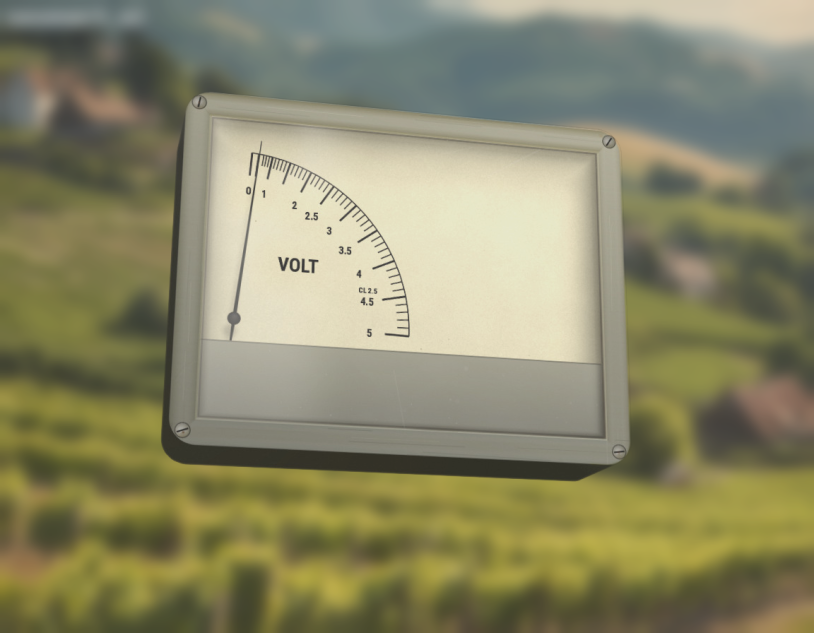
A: 0.5
